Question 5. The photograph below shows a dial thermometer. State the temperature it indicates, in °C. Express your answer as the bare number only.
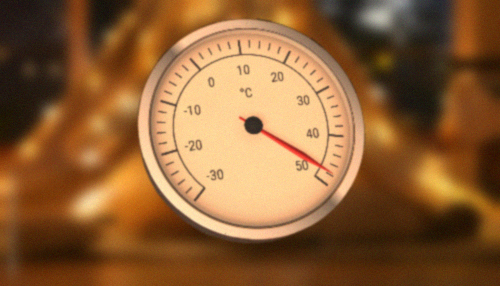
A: 48
